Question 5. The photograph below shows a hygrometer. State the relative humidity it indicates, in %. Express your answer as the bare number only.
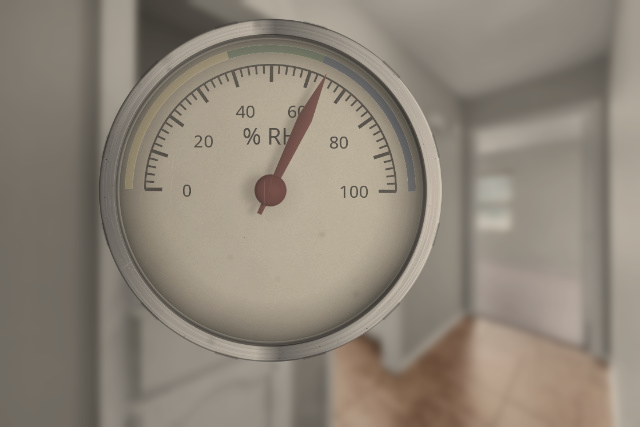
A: 64
